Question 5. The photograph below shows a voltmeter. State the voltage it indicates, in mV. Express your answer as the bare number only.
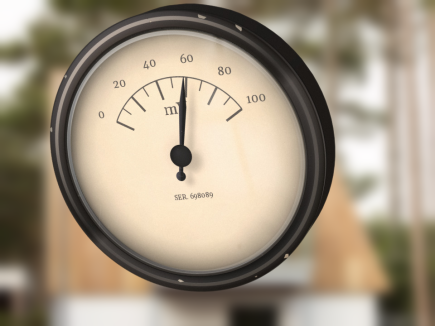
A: 60
